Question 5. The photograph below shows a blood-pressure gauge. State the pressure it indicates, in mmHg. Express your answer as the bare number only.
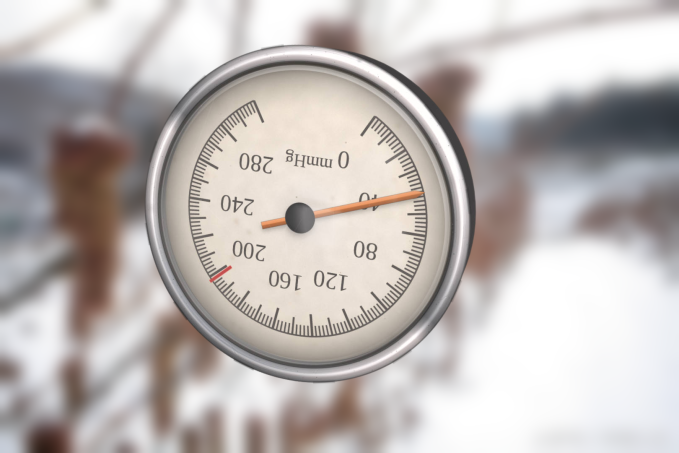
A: 40
